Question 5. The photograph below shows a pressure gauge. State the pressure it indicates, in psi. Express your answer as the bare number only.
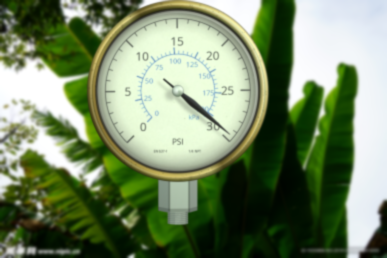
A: 29.5
